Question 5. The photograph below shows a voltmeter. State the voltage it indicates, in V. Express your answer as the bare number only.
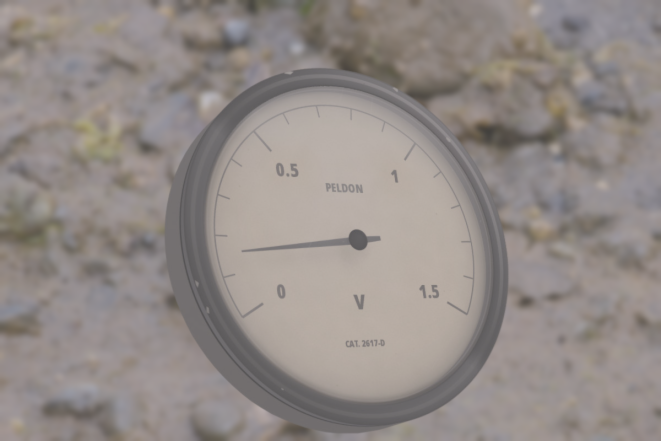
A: 0.15
